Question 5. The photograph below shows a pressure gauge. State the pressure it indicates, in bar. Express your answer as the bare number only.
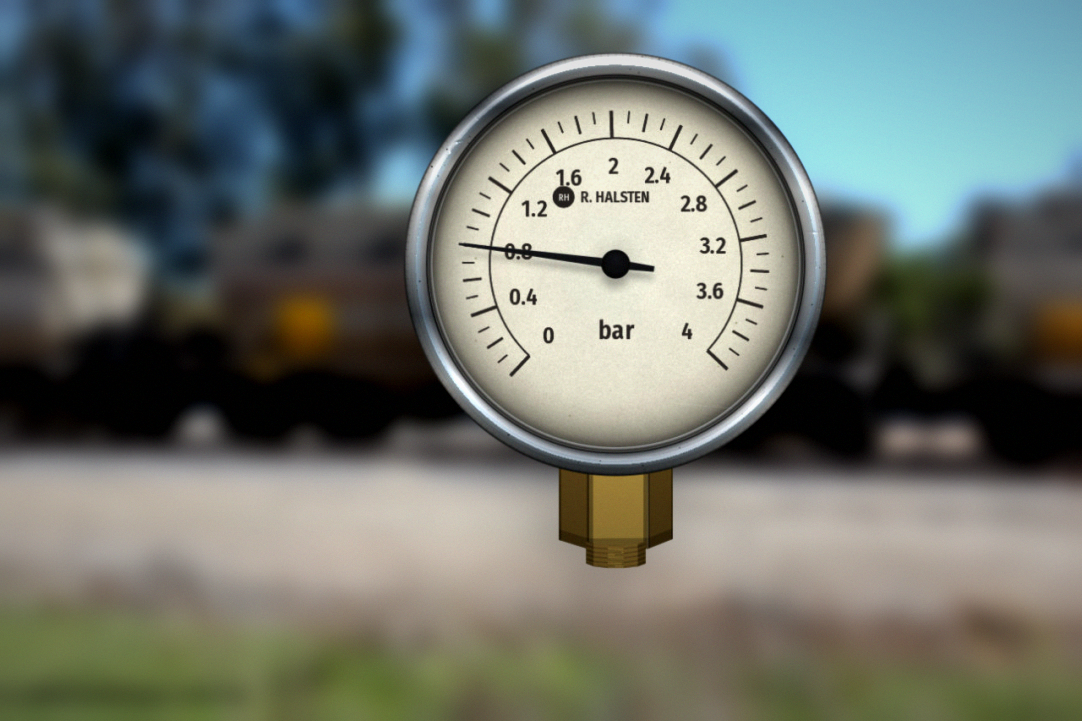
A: 0.8
